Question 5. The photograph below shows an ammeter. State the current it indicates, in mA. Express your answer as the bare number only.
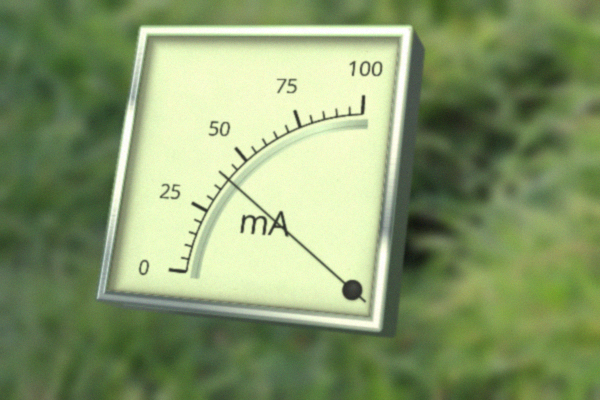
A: 40
